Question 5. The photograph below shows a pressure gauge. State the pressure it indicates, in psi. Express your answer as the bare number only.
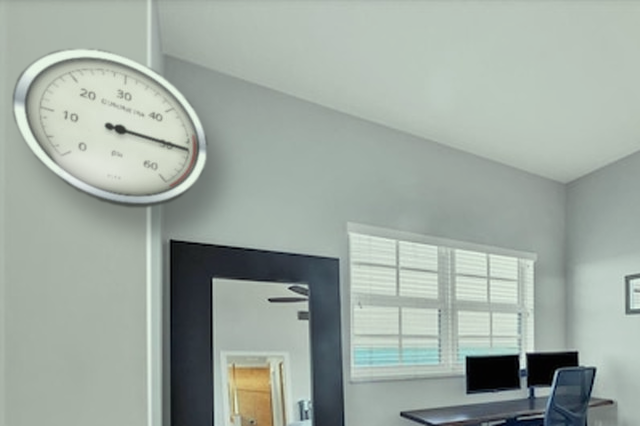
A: 50
